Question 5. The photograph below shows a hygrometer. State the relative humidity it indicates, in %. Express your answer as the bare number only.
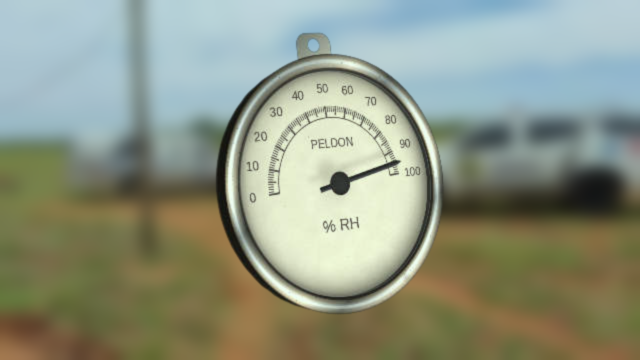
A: 95
